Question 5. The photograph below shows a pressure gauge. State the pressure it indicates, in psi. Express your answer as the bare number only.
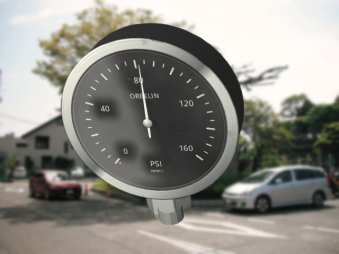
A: 82.5
